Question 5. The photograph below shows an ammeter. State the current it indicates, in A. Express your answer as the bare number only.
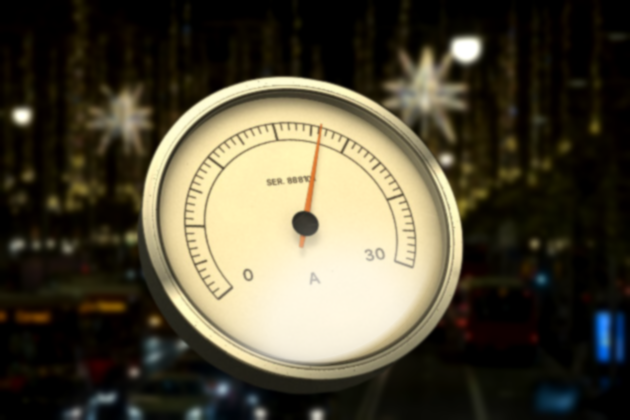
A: 18
